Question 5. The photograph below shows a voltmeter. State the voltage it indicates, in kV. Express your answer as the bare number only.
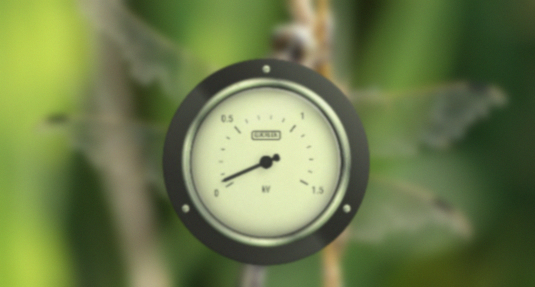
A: 0.05
